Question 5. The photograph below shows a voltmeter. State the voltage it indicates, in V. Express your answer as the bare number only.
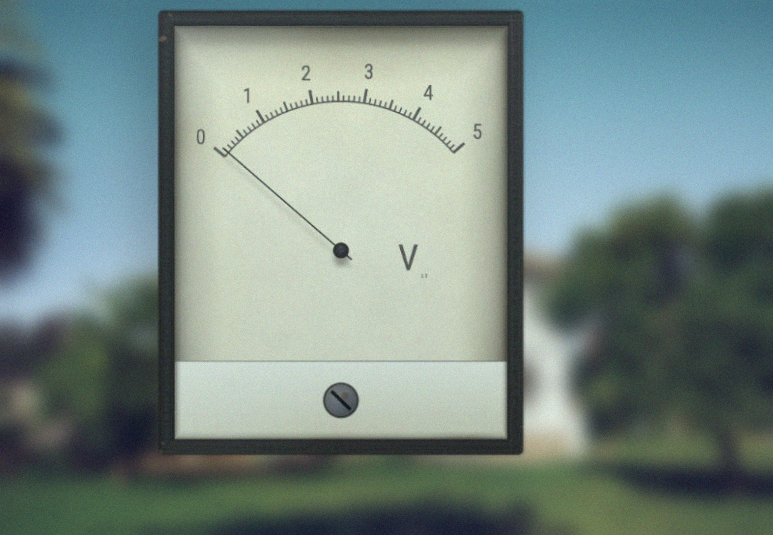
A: 0.1
